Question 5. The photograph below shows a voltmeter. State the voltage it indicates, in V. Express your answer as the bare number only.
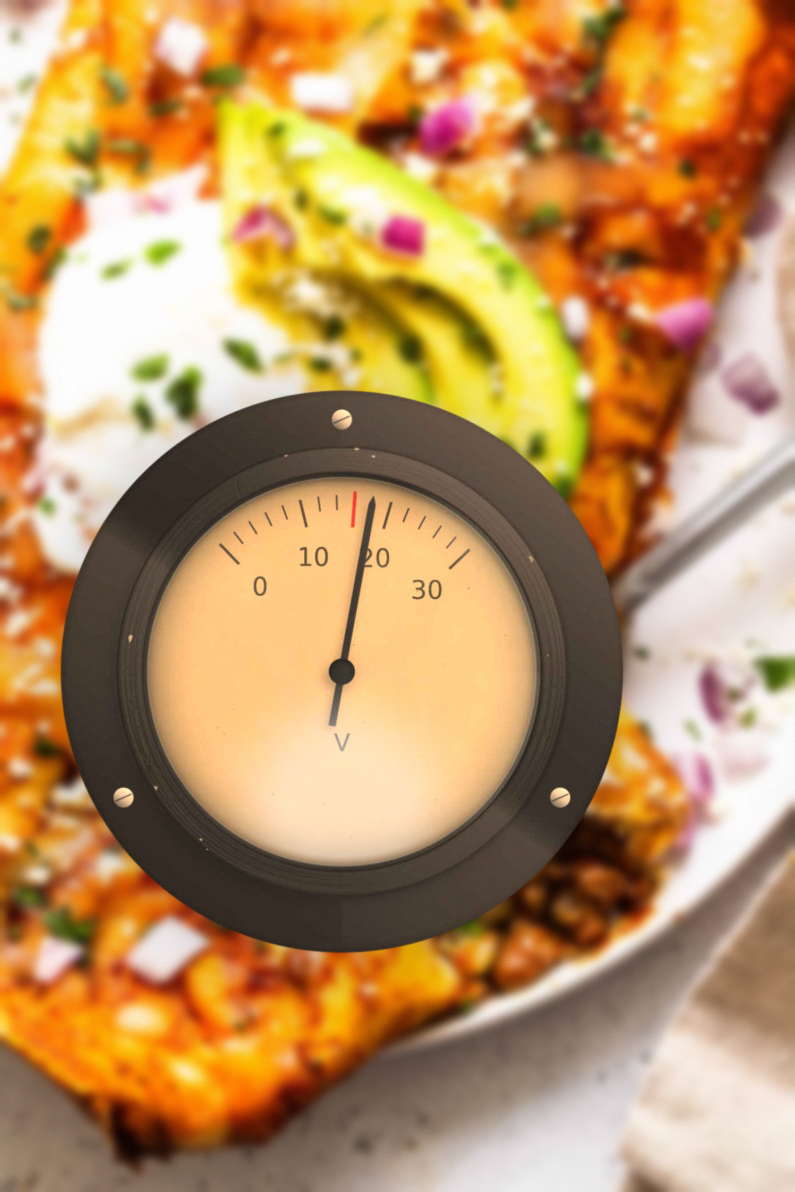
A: 18
